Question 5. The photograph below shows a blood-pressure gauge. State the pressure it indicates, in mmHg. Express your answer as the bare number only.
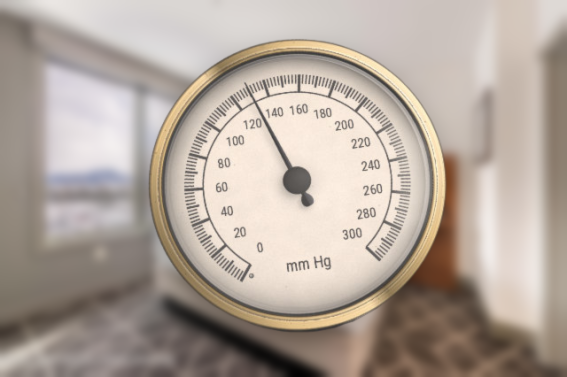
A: 130
